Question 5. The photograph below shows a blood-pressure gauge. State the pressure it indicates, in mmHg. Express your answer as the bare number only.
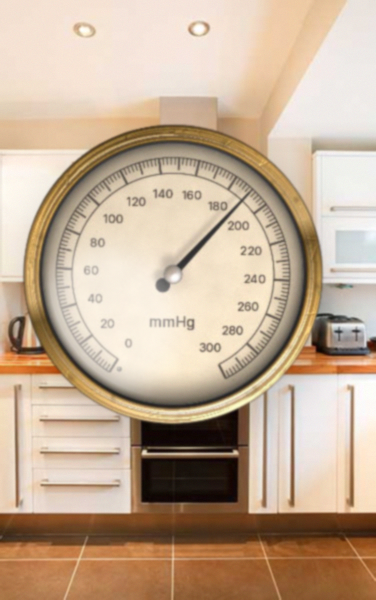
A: 190
